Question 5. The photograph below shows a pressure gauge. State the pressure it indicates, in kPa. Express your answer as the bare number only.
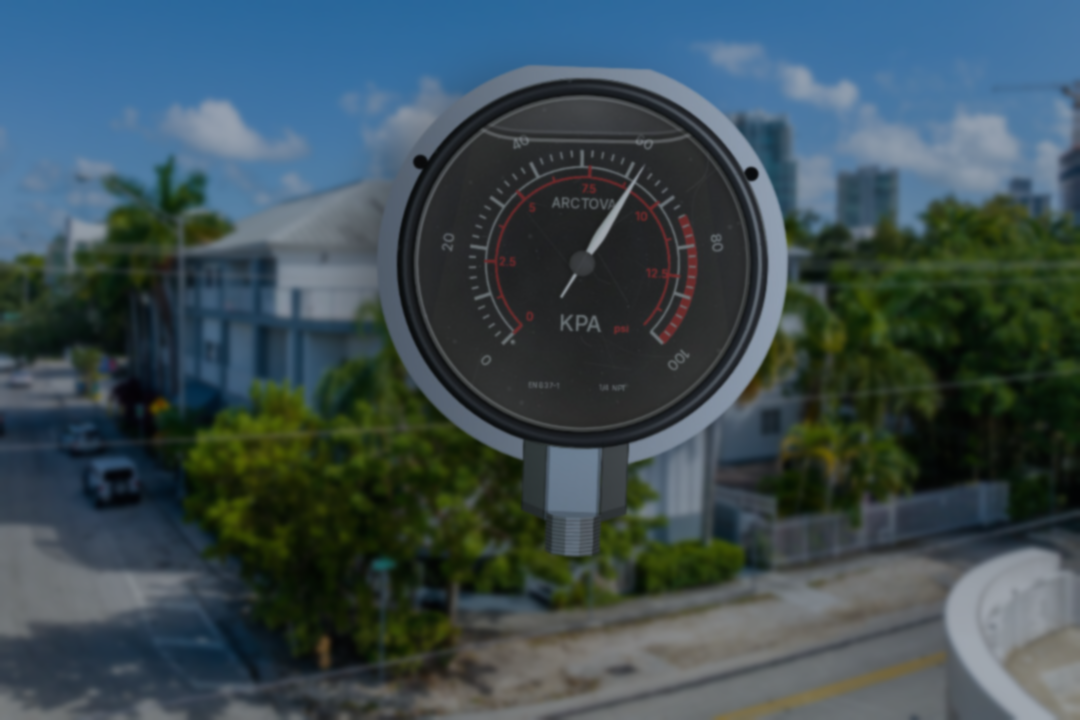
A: 62
